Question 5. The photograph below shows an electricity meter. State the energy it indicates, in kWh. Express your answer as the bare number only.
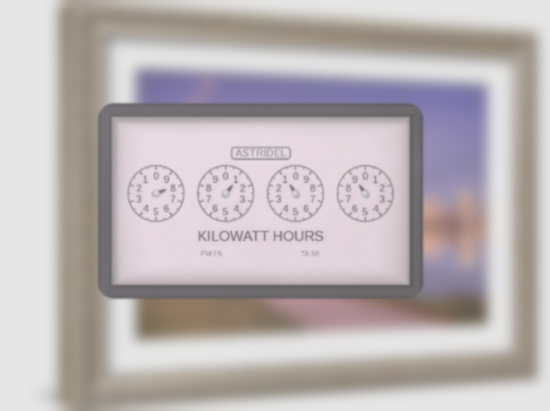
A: 8109
